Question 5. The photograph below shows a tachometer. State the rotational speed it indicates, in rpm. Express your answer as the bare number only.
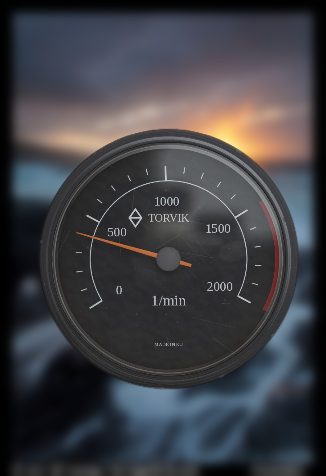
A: 400
